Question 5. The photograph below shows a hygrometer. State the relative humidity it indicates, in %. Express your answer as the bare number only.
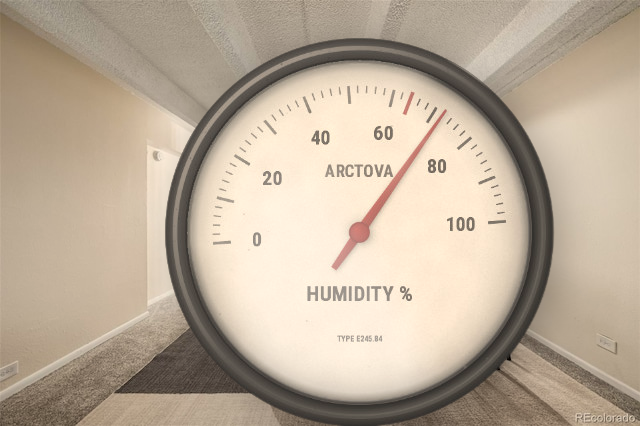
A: 72
